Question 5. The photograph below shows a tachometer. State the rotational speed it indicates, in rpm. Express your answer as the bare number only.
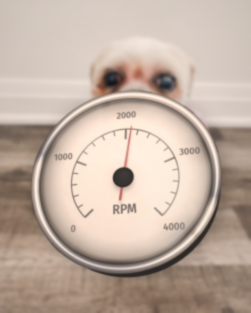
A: 2100
